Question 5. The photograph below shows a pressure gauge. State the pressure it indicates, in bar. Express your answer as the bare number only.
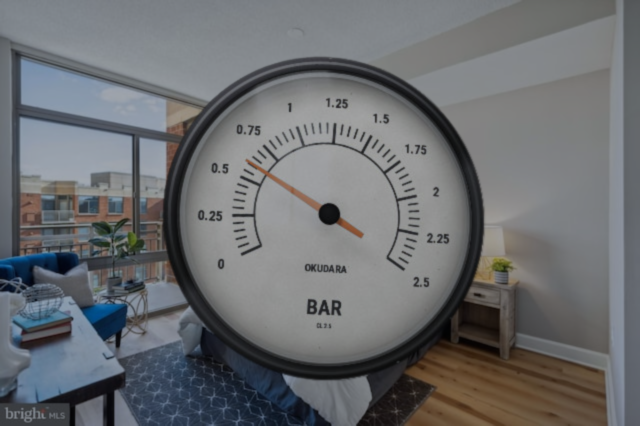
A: 0.6
